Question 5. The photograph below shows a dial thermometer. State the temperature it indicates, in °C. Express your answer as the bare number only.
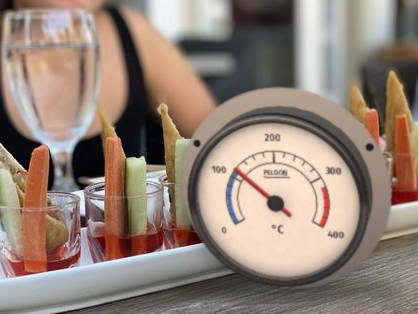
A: 120
